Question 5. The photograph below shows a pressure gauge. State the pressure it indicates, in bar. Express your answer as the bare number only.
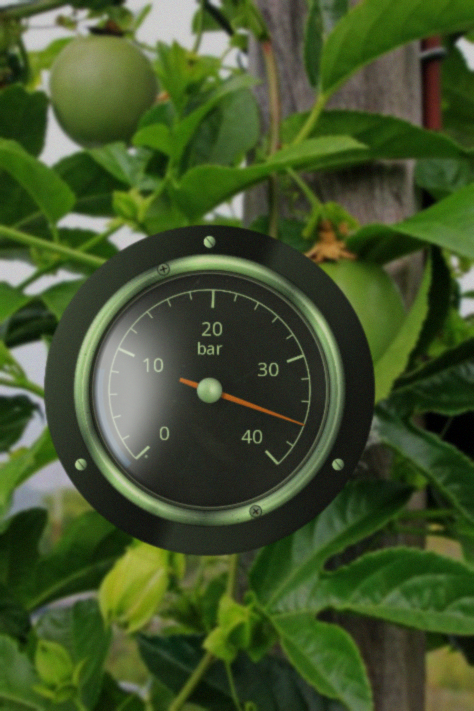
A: 36
